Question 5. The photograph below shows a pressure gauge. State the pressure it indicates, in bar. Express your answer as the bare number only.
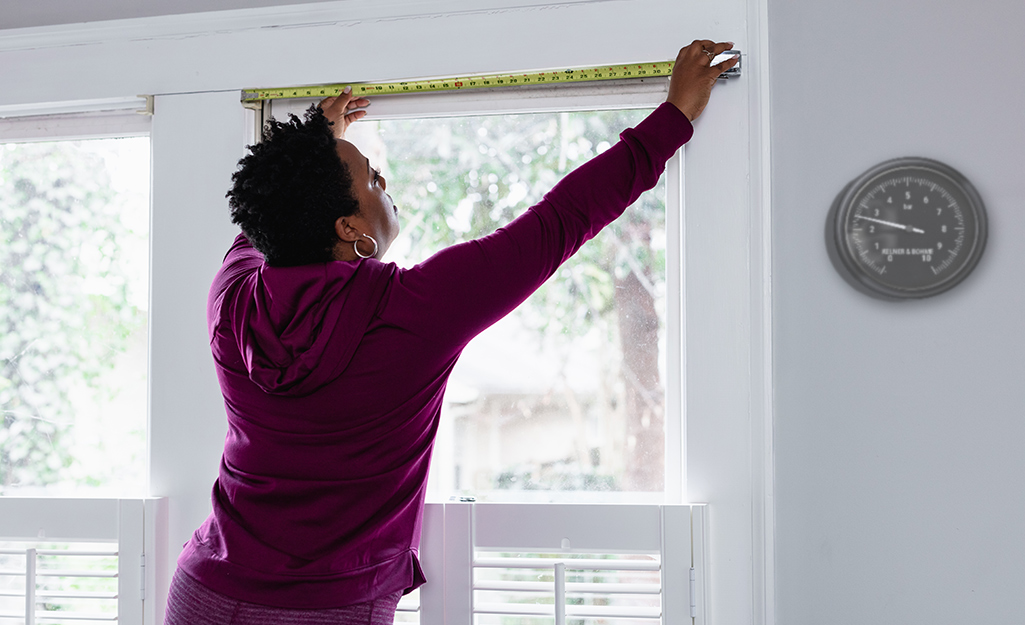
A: 2.5
